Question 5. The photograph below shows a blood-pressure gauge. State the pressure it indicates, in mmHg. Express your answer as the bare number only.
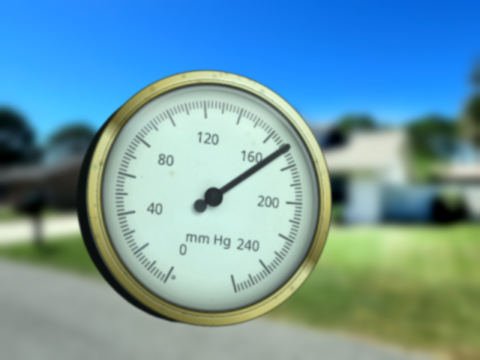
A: 170
